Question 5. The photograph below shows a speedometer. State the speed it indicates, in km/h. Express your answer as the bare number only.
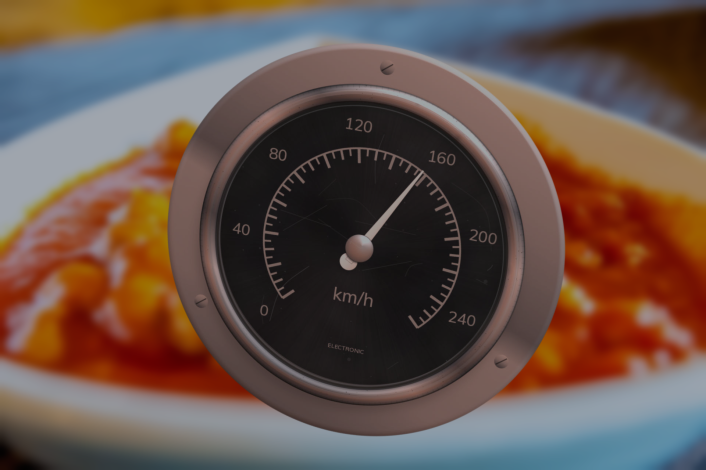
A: 157.5
